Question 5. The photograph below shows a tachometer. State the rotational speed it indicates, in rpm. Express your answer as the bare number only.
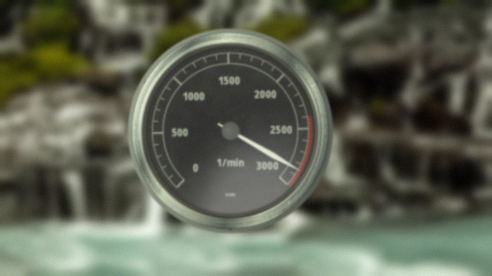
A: 2850
